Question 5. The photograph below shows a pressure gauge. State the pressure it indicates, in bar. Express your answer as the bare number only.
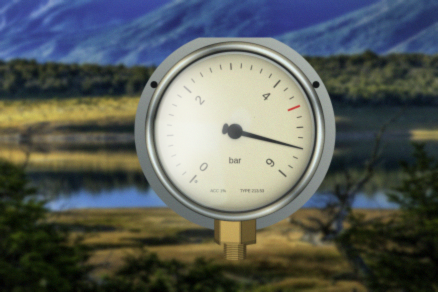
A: 5.4
